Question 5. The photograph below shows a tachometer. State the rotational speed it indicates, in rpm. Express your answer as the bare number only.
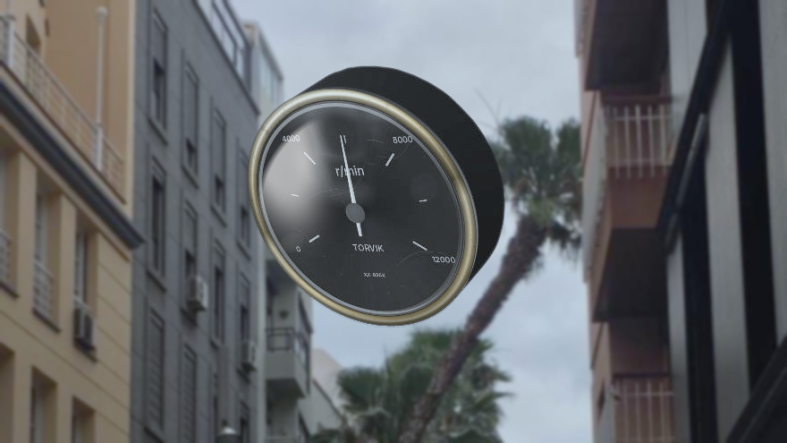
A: 6000
